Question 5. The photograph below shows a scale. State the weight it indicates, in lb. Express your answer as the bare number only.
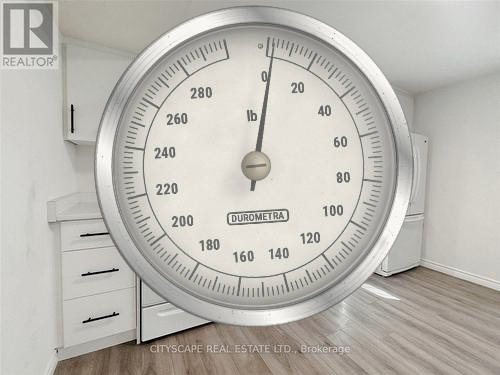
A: 2
